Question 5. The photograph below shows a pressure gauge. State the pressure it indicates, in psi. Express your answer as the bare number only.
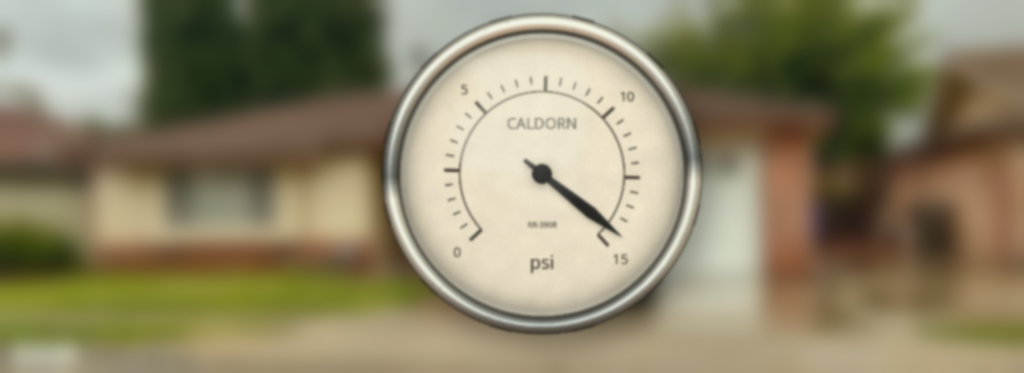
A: 14.5
